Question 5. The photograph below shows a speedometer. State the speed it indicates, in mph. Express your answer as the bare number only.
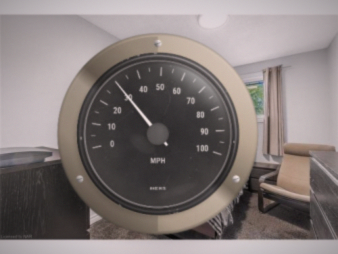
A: 30
